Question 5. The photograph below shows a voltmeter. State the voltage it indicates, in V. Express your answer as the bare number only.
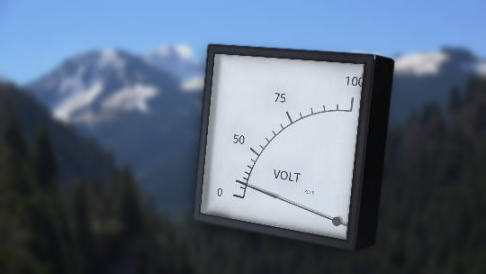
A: 25
